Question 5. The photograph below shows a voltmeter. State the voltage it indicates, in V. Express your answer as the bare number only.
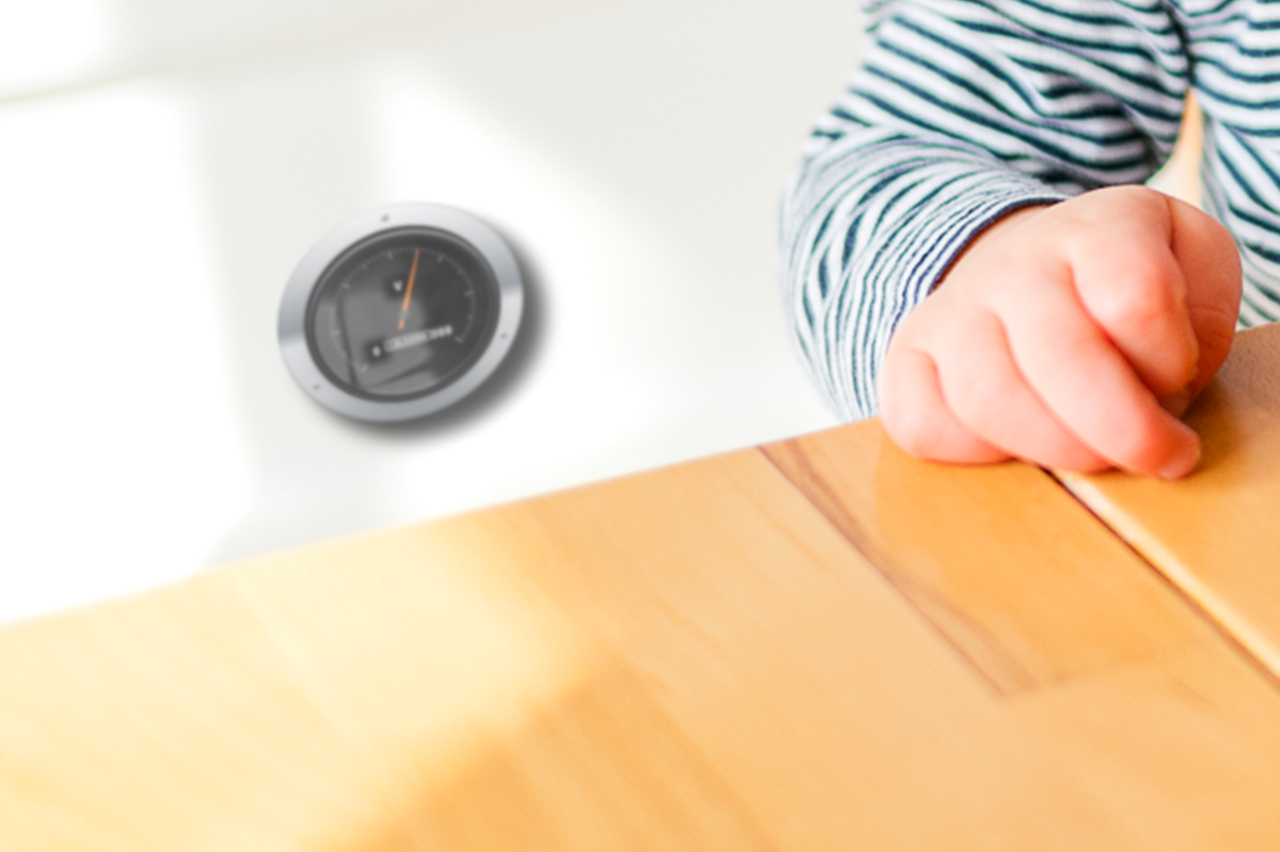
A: 175
